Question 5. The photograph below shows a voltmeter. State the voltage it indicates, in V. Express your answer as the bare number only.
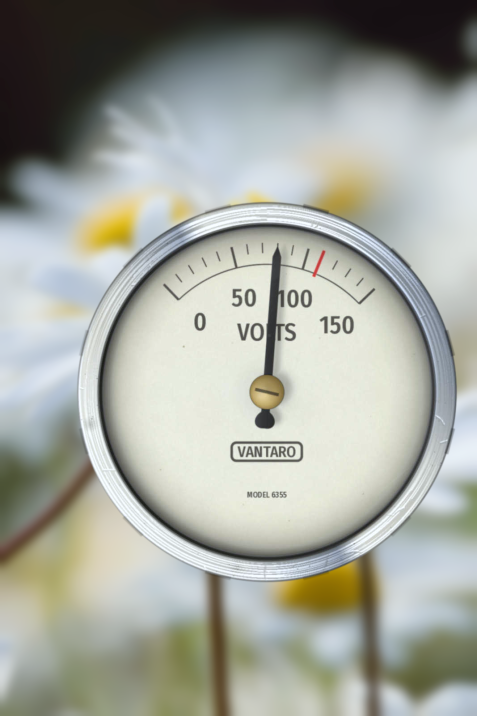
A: 80
